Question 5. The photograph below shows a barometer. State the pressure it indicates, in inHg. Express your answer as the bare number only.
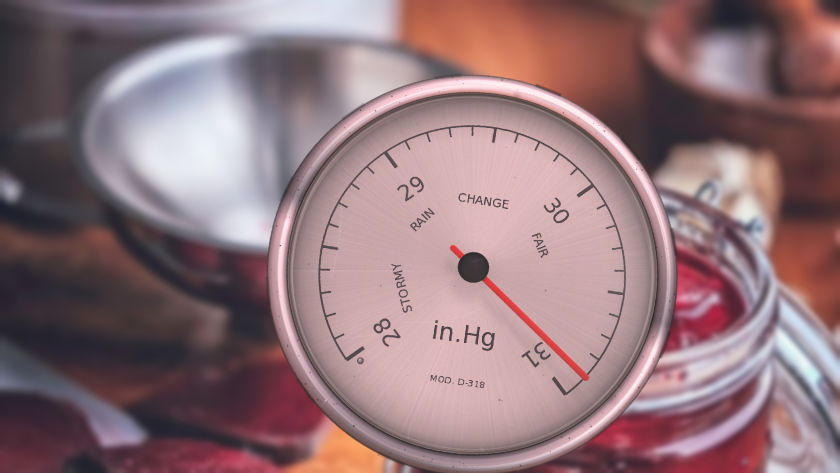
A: 30.9
